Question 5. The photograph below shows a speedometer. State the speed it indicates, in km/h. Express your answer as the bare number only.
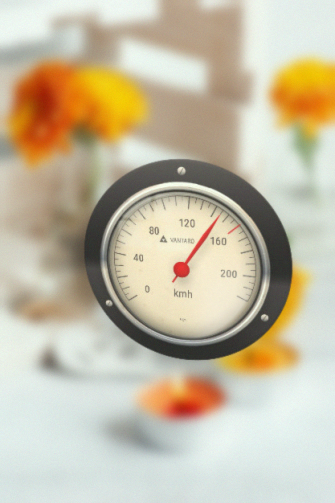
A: 145
